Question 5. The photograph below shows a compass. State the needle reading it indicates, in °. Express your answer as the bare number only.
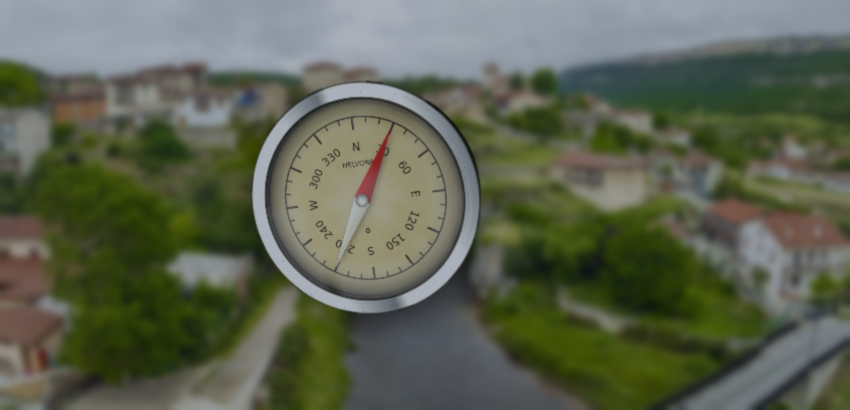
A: 30
